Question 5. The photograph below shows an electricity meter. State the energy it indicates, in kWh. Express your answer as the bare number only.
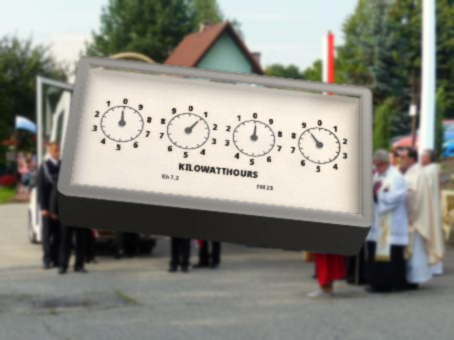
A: 99
